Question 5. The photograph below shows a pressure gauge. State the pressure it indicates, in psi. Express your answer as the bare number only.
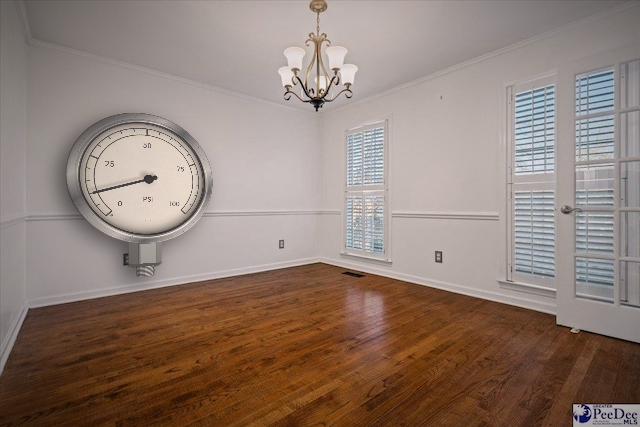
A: 10
